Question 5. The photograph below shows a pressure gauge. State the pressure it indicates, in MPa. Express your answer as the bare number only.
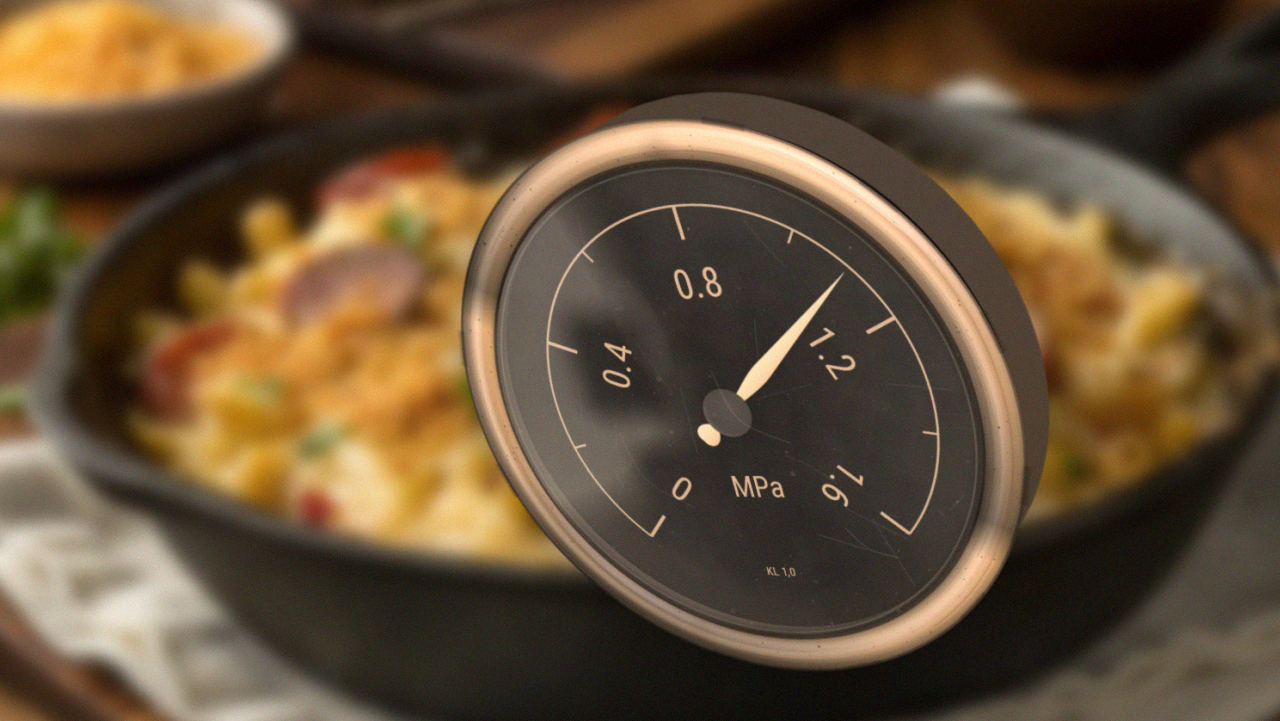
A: 1.1
